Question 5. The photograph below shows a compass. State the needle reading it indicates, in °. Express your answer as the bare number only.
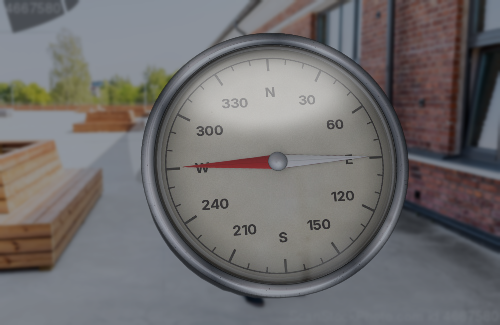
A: 270
